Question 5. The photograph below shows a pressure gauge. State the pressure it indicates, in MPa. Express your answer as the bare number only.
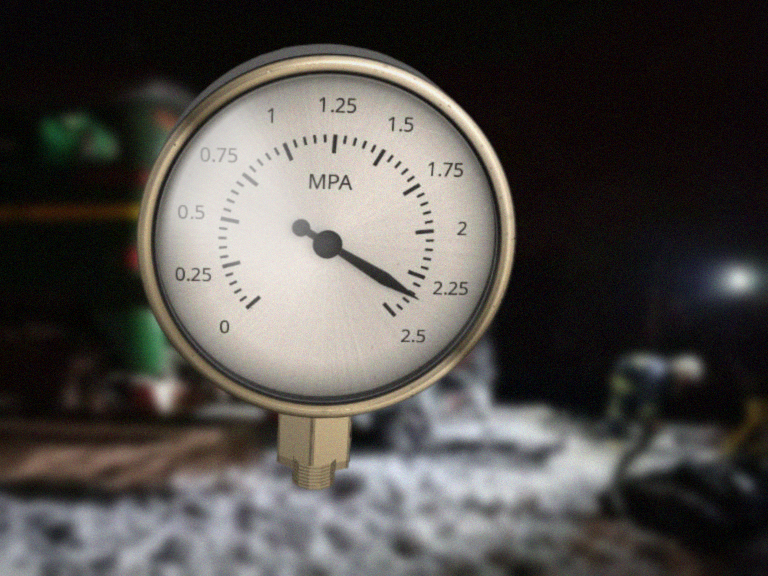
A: 2.35
